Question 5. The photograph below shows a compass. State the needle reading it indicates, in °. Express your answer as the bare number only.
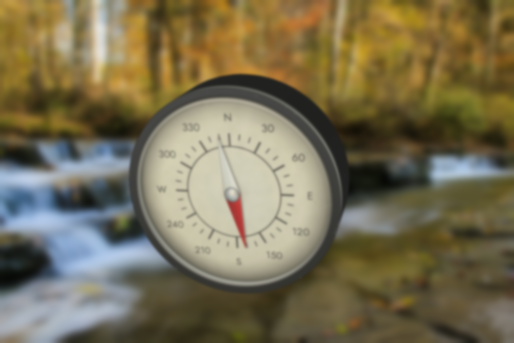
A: 170
